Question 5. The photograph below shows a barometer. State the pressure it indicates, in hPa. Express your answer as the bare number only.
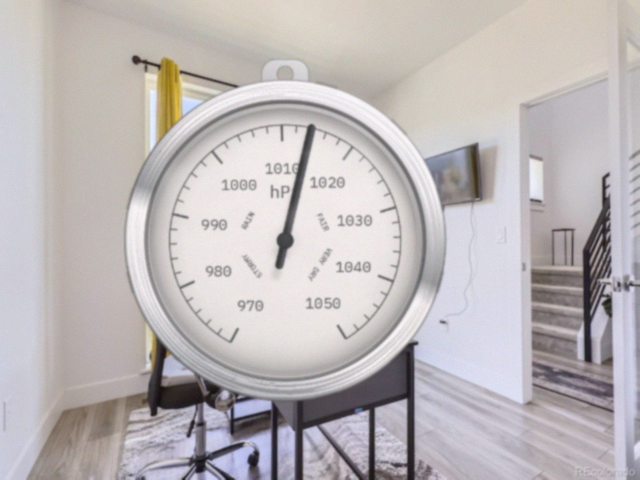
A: 1014
